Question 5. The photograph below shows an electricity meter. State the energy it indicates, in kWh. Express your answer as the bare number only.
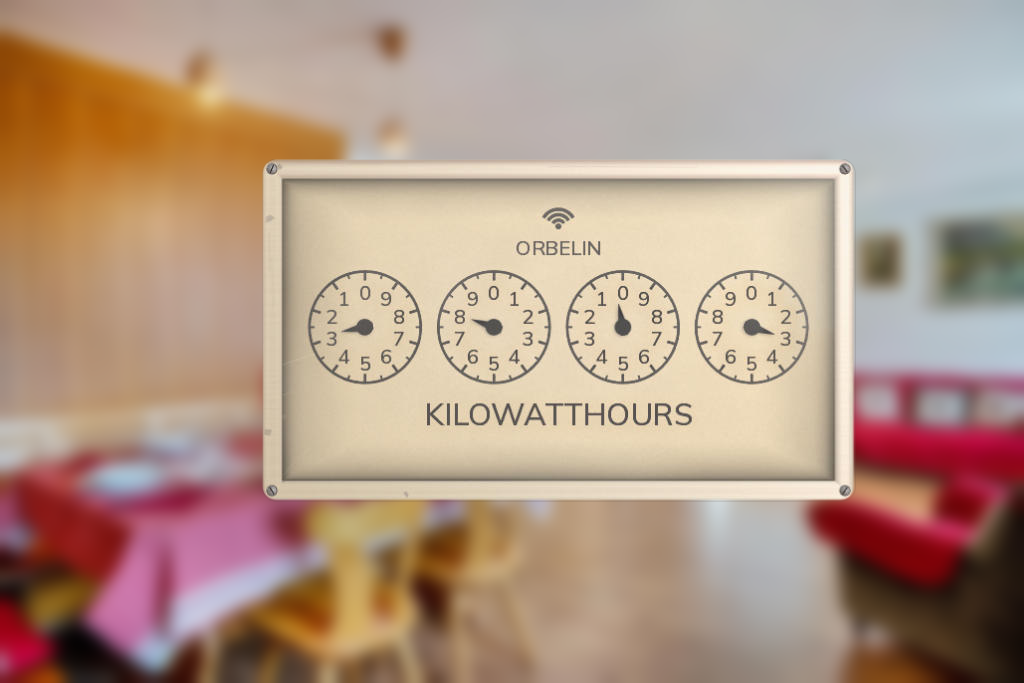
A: 2803
